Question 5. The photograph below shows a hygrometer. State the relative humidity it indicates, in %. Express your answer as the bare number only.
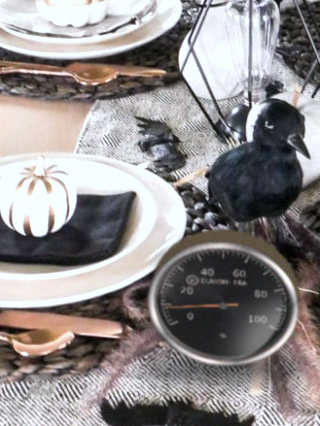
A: 10
